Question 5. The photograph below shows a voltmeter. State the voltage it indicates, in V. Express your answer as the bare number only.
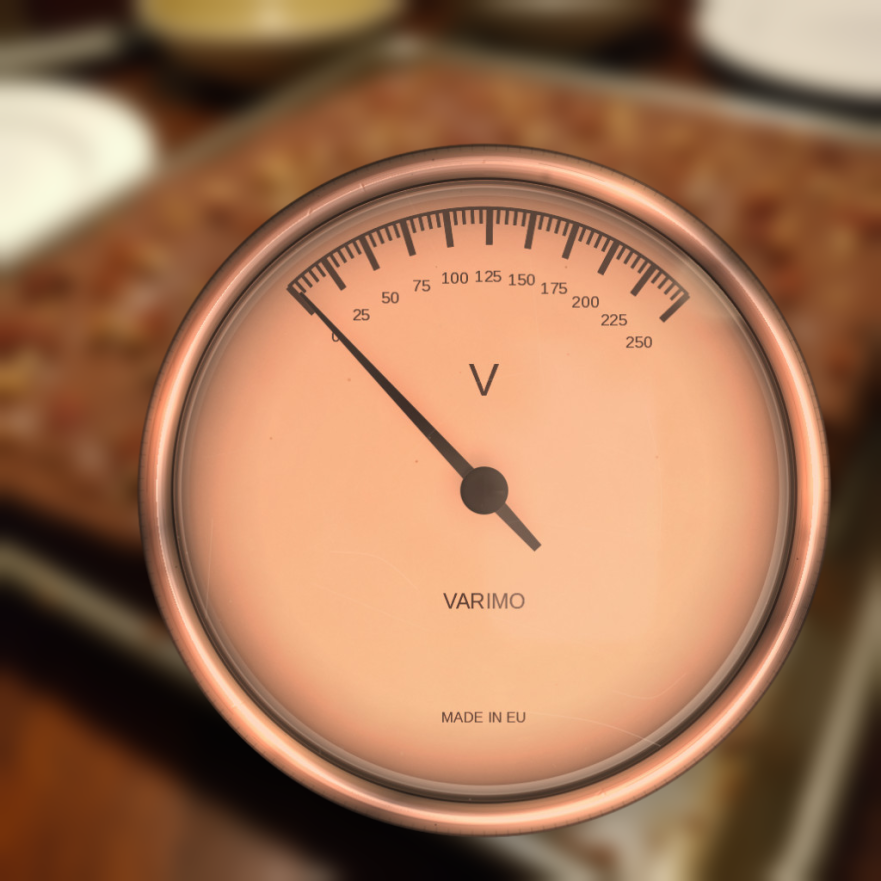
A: 2.5
